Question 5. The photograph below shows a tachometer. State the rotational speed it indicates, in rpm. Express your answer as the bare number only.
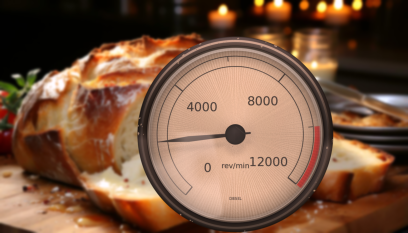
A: 2000
